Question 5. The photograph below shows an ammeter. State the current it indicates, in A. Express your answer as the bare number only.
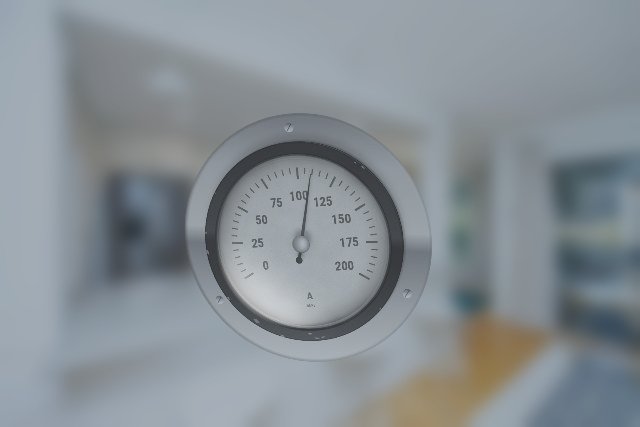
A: 110
